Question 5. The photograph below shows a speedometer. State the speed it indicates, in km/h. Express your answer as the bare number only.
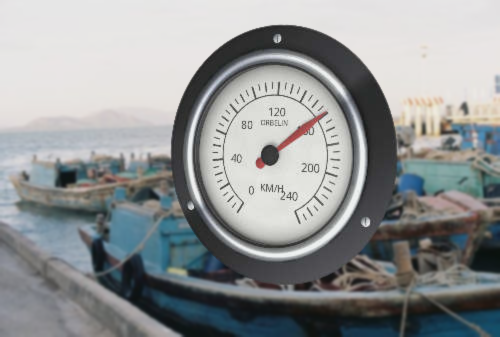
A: 160
